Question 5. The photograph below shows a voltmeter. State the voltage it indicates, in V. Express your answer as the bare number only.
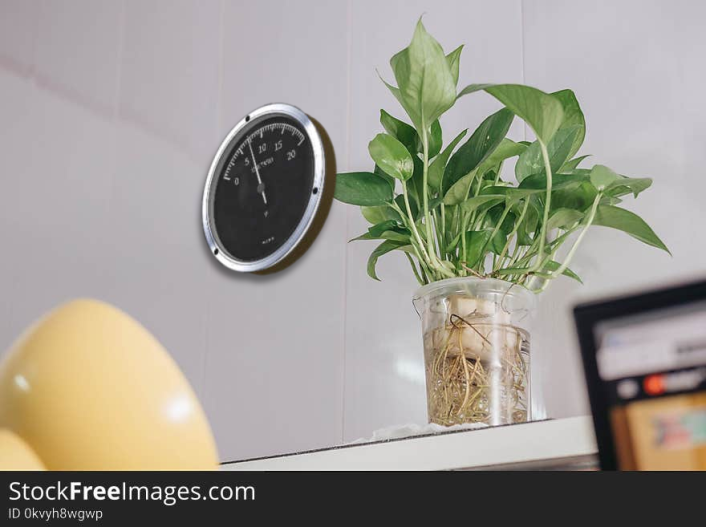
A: 7.5
